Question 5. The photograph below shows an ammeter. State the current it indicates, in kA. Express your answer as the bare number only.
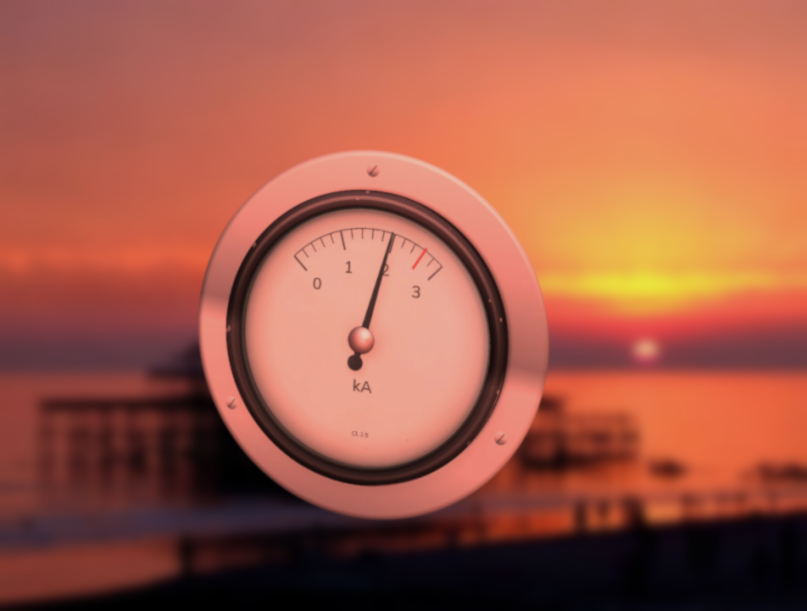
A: 2
